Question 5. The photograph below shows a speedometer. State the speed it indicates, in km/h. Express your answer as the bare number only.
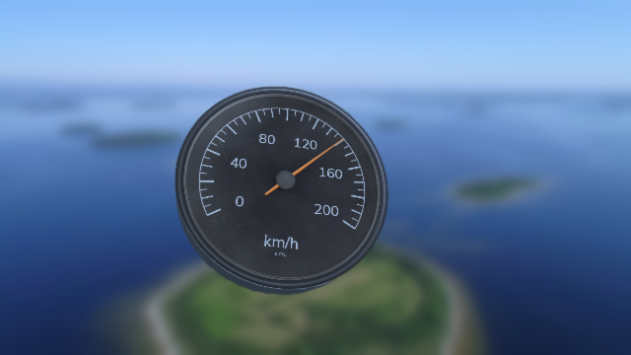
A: 140
